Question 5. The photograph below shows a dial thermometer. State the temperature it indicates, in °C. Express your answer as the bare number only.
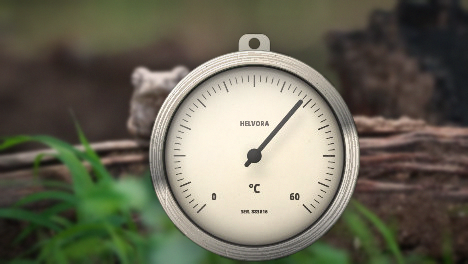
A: 39
